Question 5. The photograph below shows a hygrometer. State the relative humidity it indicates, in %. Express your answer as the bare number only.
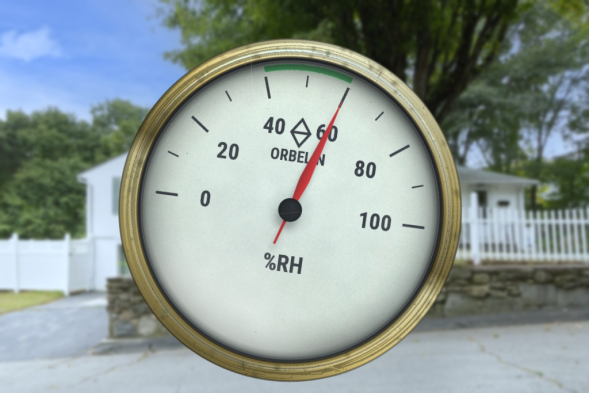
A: 60
